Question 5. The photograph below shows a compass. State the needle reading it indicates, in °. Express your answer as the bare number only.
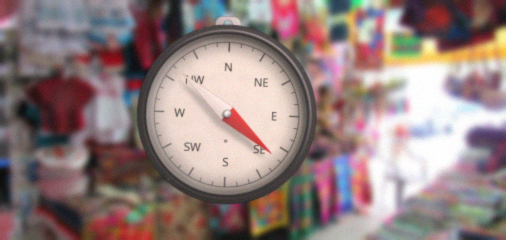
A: 130
